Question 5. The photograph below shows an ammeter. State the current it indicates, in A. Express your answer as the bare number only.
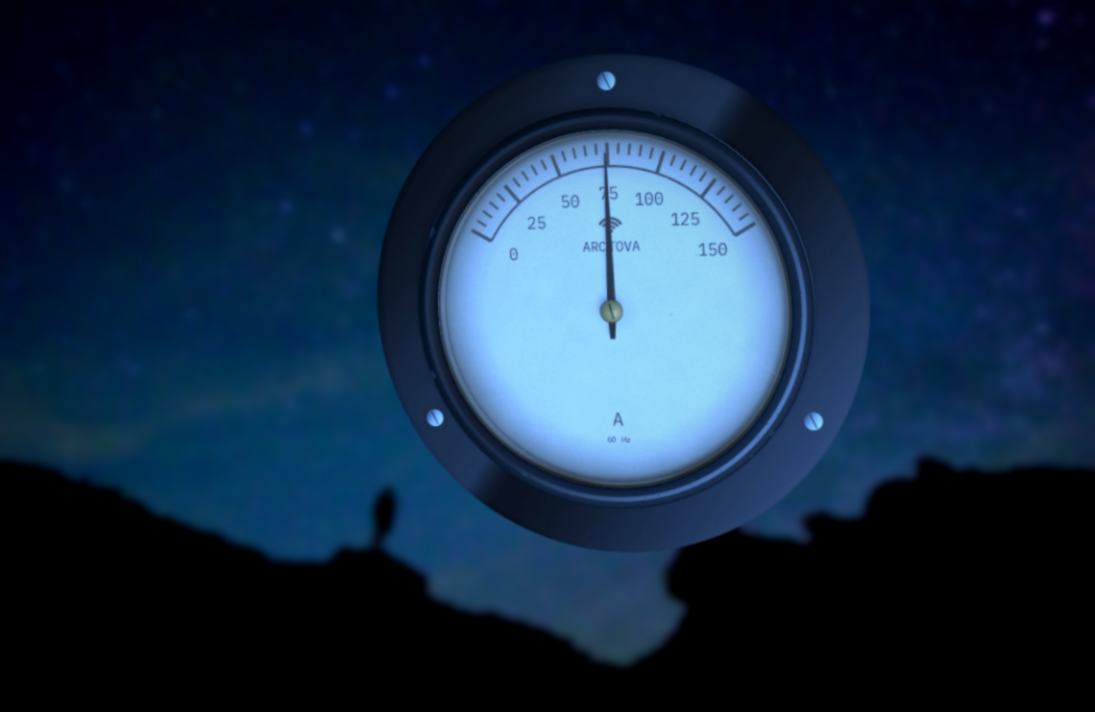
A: 75
